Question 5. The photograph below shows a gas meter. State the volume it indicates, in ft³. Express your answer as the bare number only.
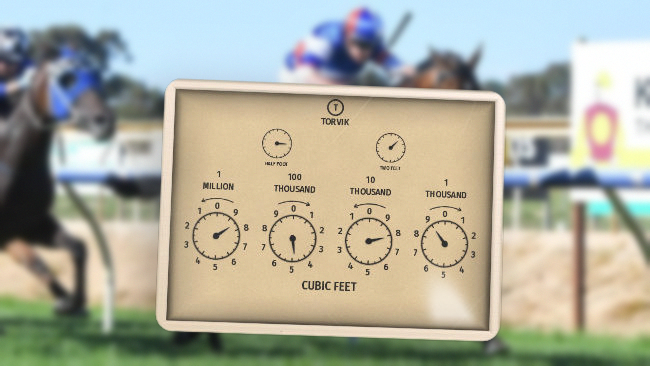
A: 847900
